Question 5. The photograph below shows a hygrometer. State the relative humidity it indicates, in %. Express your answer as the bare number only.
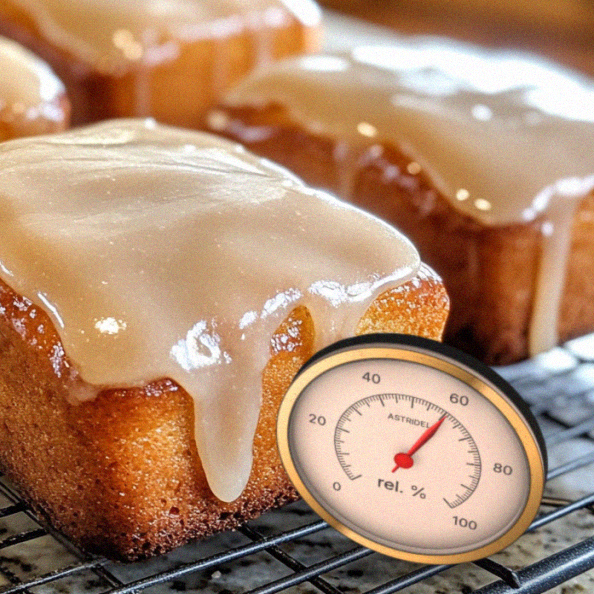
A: 60
